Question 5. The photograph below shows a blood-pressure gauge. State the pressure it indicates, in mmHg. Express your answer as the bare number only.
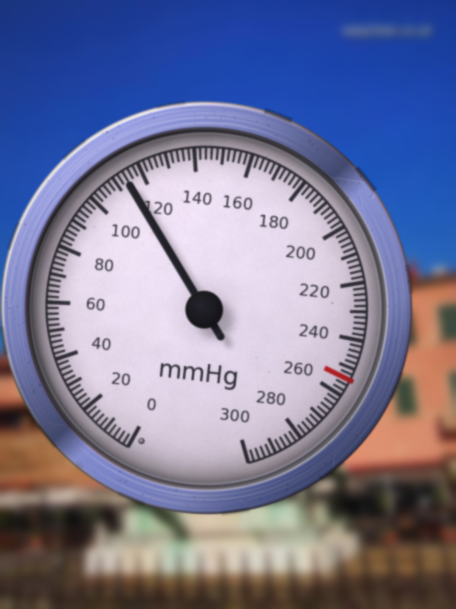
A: 114
